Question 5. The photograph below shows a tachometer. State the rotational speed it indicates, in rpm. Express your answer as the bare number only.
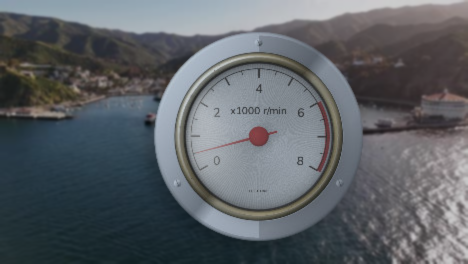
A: 500
